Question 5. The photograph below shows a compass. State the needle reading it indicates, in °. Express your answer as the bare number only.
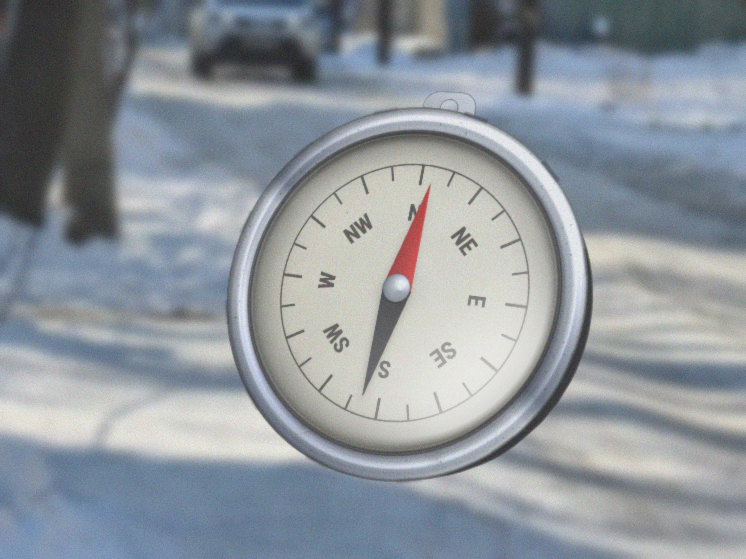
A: 7.5
